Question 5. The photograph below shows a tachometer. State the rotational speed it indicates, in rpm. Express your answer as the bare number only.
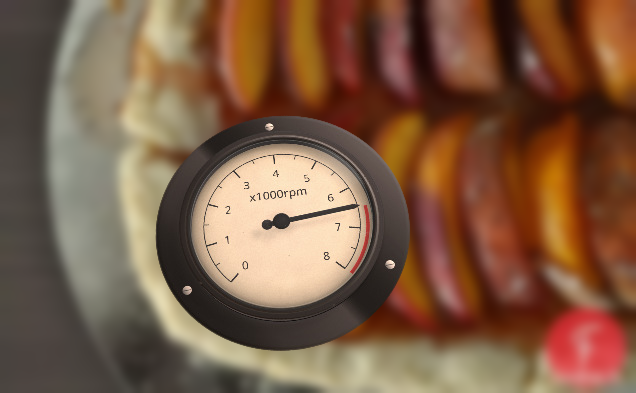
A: 6500
